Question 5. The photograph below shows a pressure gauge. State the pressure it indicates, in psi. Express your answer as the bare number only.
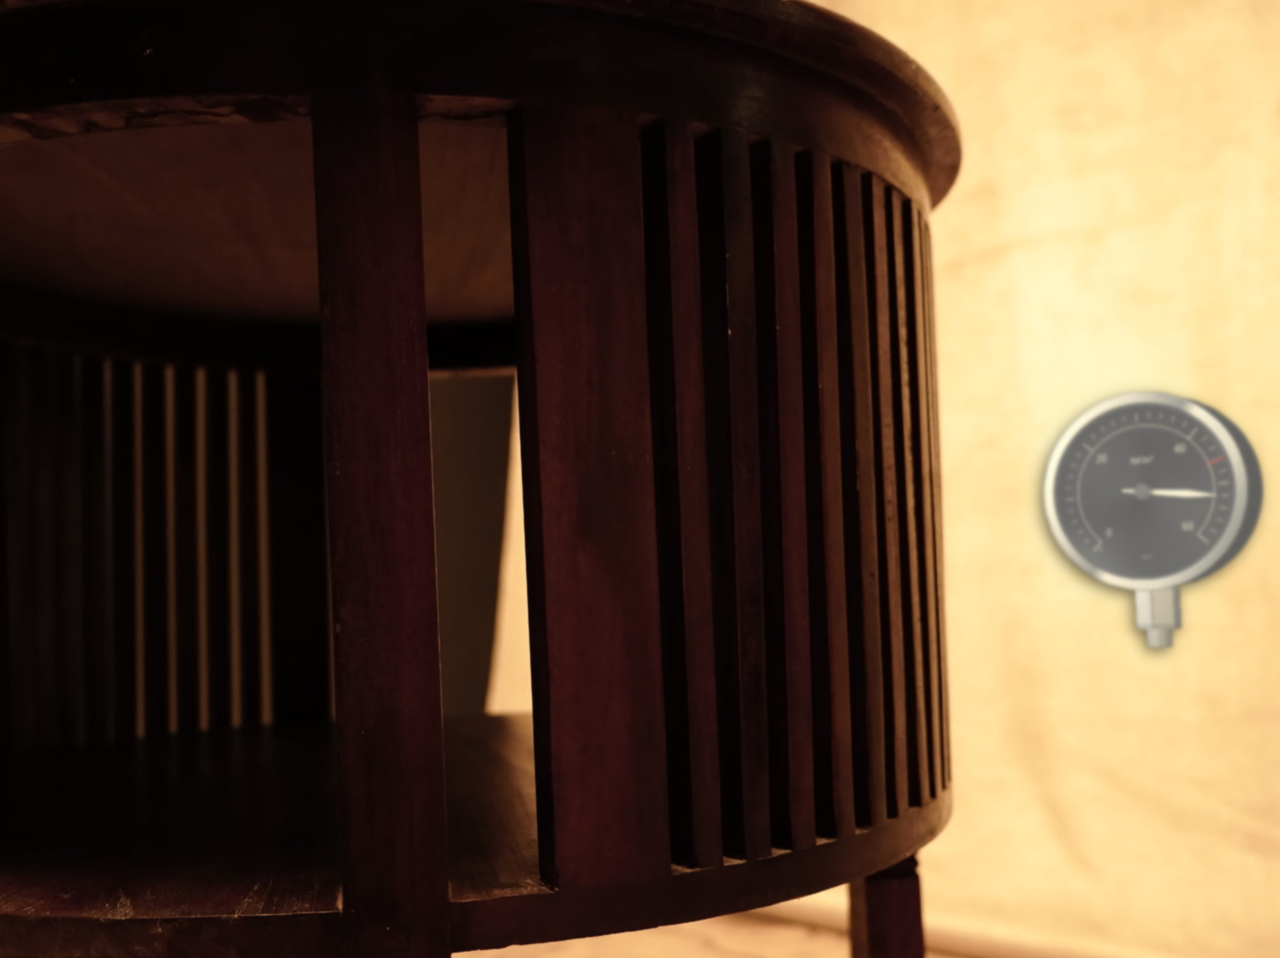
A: 52
